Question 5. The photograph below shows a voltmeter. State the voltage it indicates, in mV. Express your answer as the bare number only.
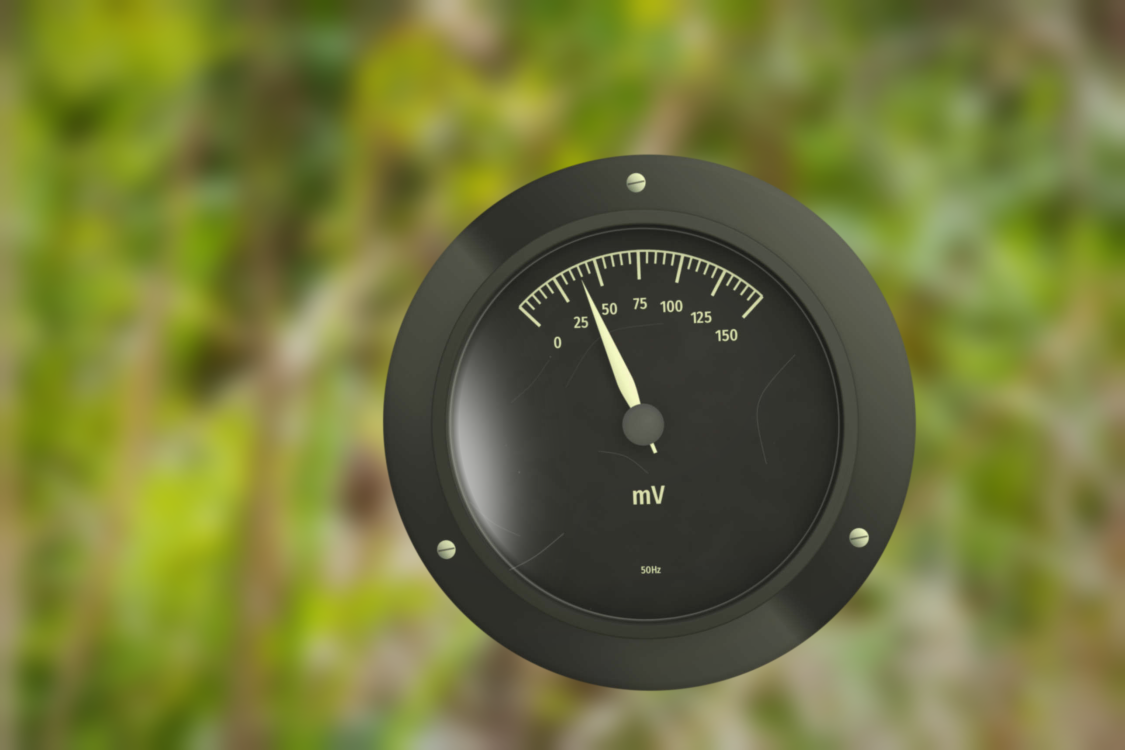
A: 40
